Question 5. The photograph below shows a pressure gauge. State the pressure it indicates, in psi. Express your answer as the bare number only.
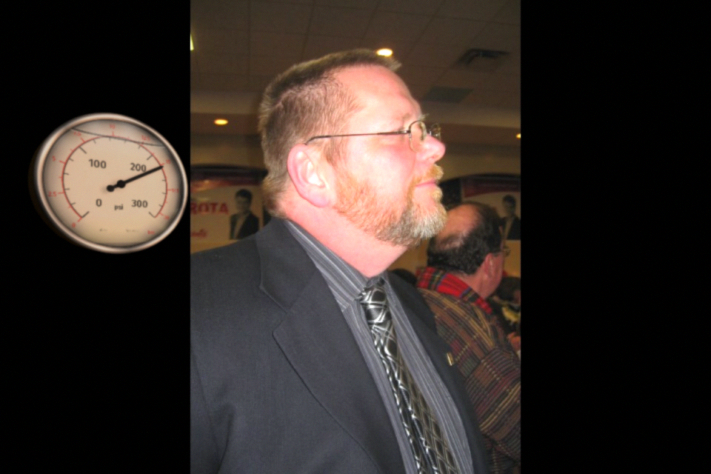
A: 220
